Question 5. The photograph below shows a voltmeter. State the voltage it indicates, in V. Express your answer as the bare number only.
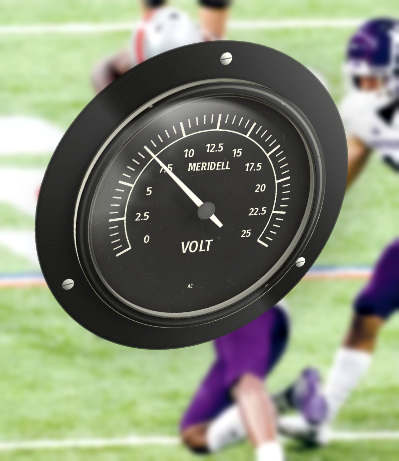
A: 7.5
